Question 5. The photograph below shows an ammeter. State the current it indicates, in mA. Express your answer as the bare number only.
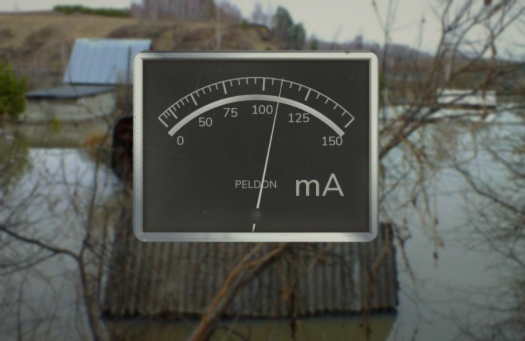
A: 110
